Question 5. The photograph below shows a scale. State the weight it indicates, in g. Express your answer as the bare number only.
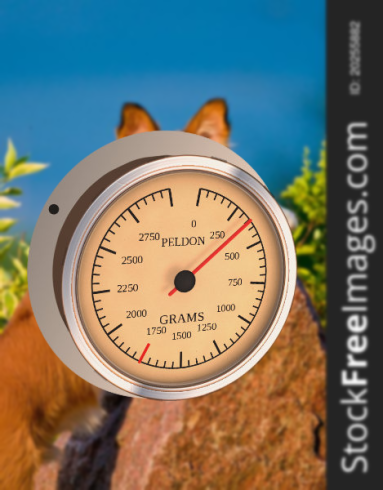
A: 350
